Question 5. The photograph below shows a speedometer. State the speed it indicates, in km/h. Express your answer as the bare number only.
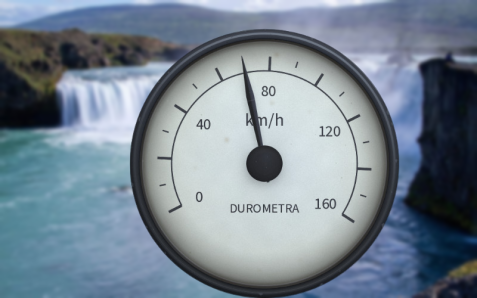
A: 70
